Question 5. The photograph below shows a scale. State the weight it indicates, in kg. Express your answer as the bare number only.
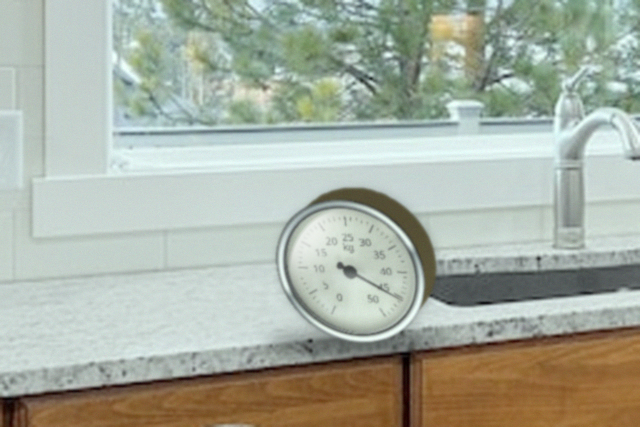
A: 45
